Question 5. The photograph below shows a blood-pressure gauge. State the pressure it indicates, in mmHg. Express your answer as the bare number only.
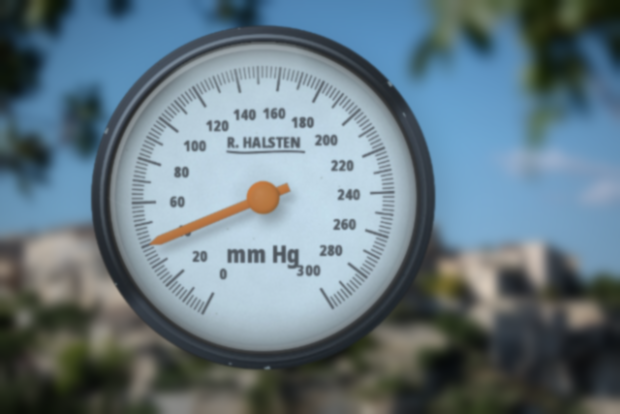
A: 40
